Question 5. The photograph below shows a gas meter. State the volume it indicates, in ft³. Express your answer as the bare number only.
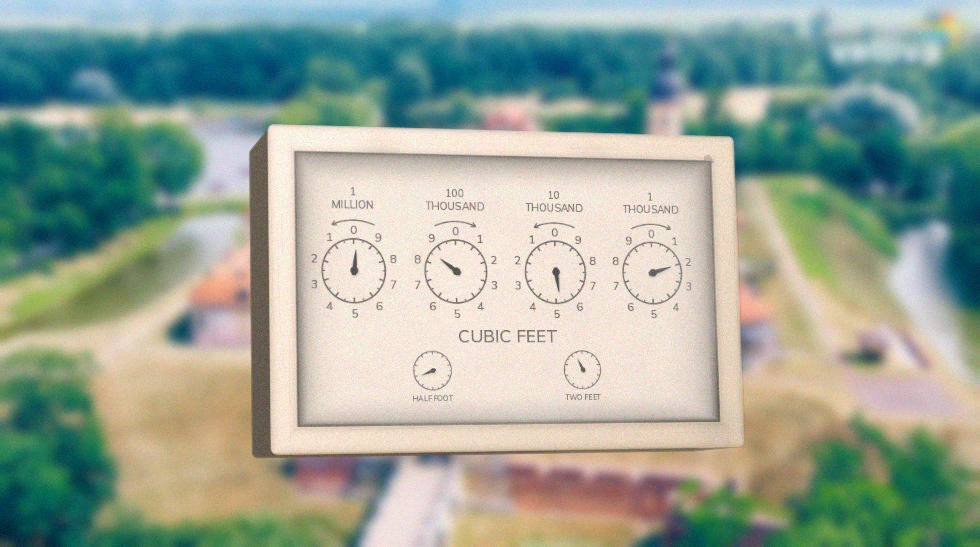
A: 985200
